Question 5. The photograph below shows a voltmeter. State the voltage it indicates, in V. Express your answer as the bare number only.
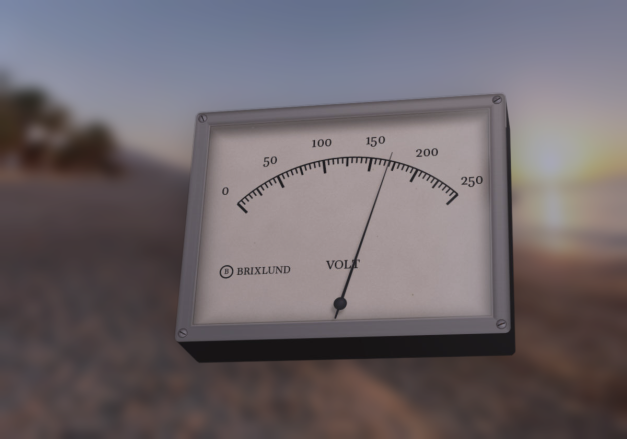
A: 170
